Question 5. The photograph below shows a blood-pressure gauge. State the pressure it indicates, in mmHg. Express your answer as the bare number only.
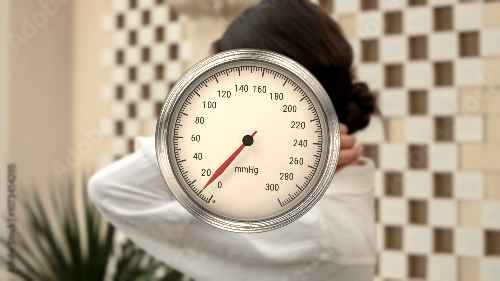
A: 10
